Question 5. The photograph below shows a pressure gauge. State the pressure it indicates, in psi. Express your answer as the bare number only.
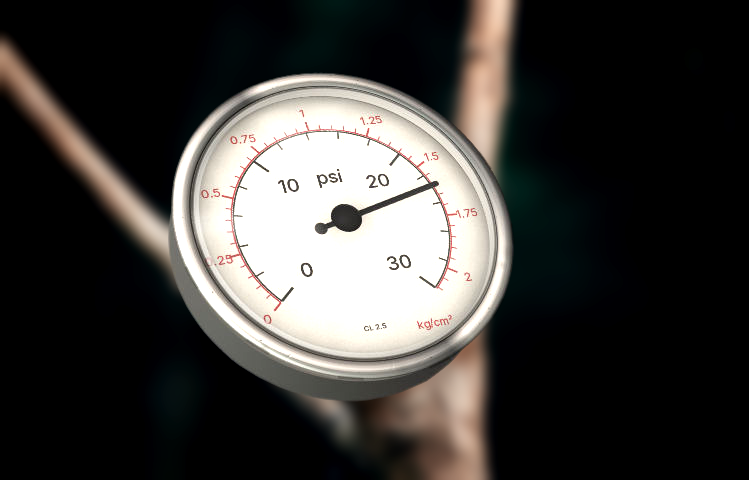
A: 23
